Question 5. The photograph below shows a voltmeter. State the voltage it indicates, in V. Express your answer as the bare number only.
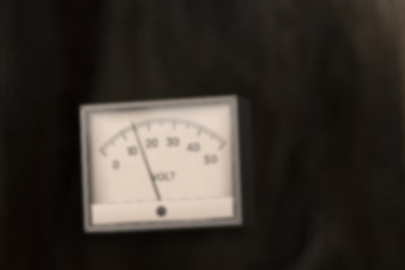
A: 15
